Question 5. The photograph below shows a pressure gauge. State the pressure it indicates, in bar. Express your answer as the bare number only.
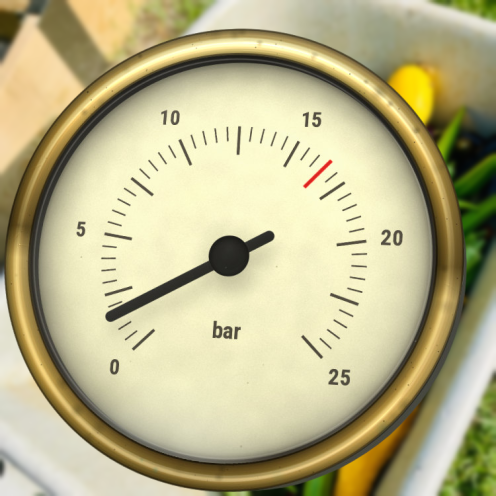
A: 1.5
